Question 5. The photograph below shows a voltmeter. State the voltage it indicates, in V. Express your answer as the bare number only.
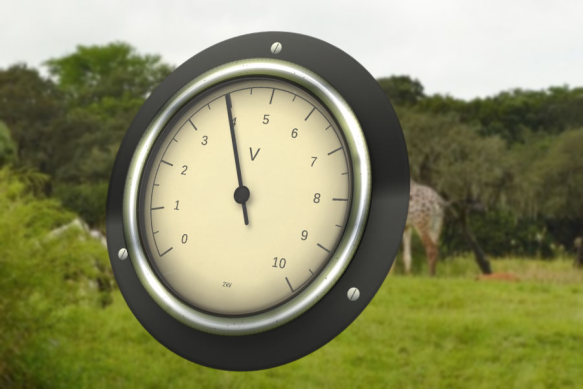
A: 4
